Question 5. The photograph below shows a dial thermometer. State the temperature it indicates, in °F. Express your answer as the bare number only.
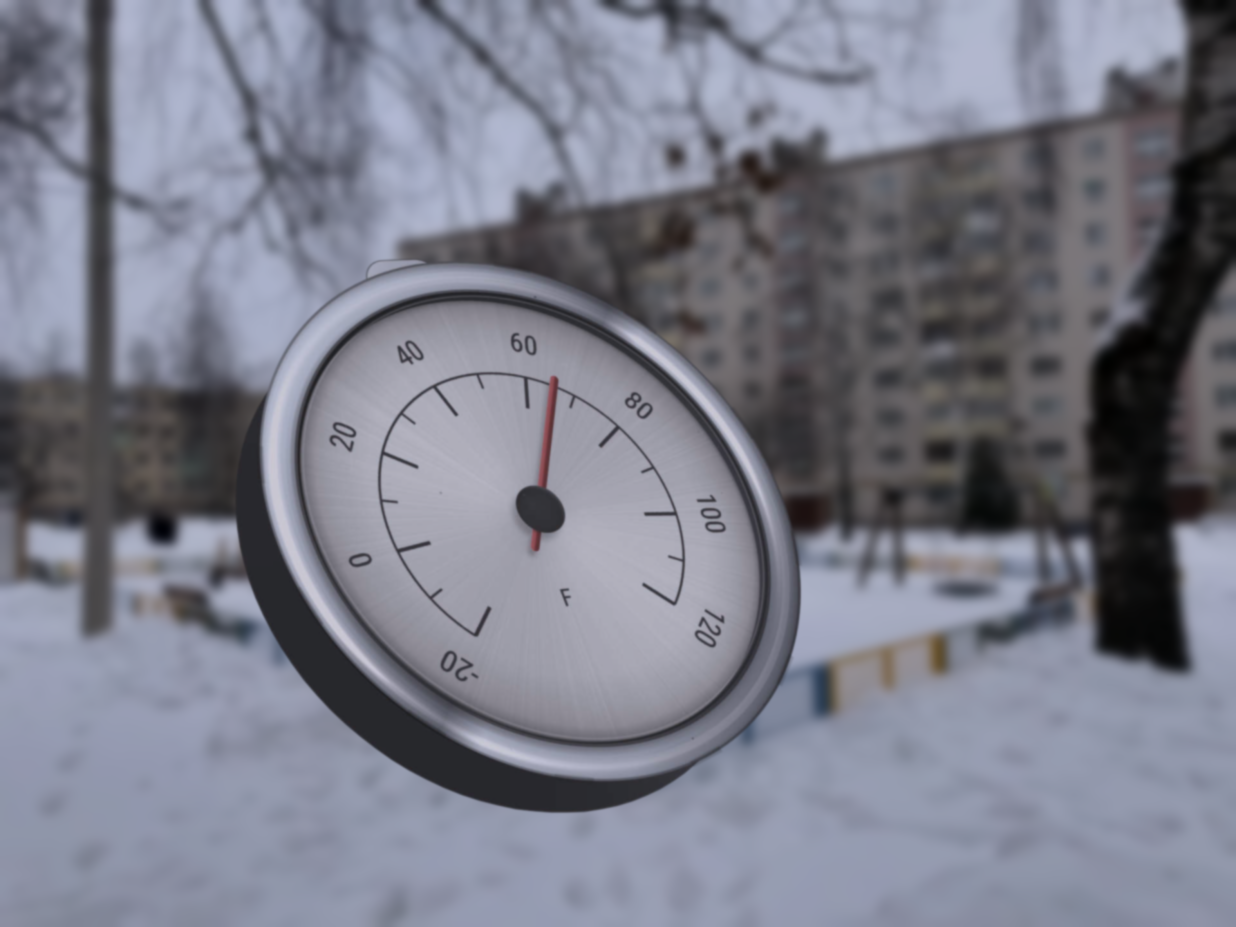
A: 65
